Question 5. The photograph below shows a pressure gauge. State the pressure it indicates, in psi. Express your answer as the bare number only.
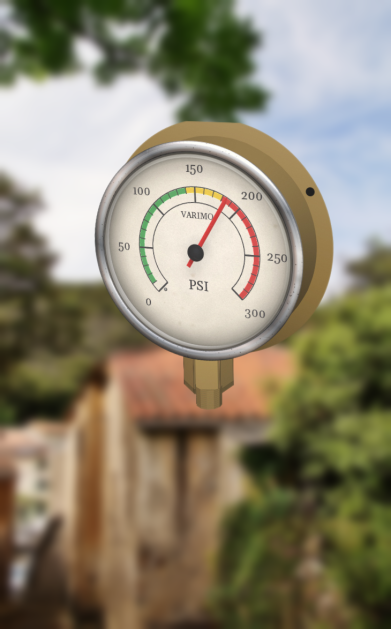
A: 185
